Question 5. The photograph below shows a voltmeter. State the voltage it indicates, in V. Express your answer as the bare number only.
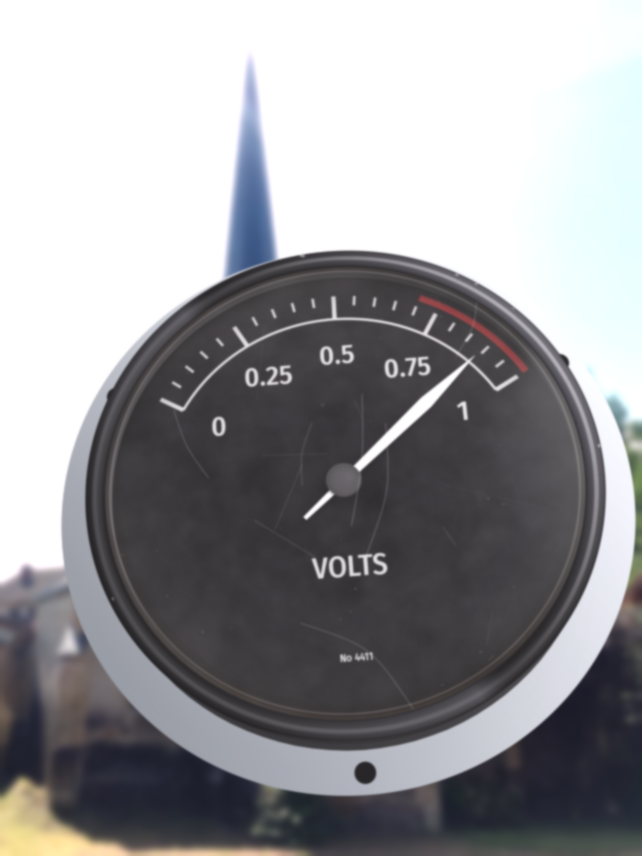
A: 0.9
